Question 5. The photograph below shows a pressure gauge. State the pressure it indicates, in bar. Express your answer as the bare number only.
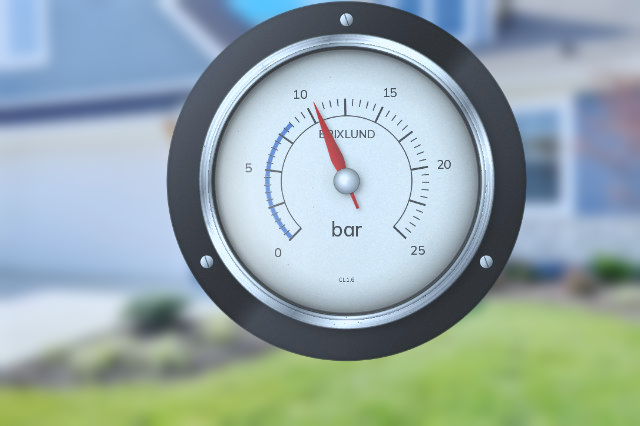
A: 10.5
